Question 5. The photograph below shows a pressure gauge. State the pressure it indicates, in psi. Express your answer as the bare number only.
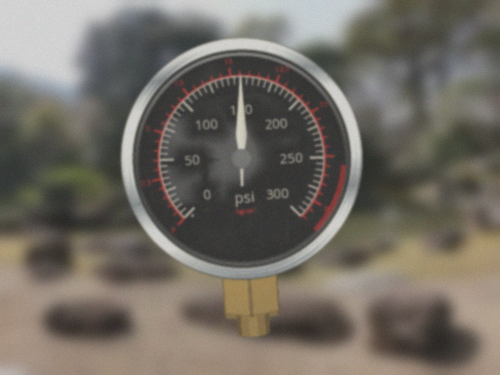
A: 150
